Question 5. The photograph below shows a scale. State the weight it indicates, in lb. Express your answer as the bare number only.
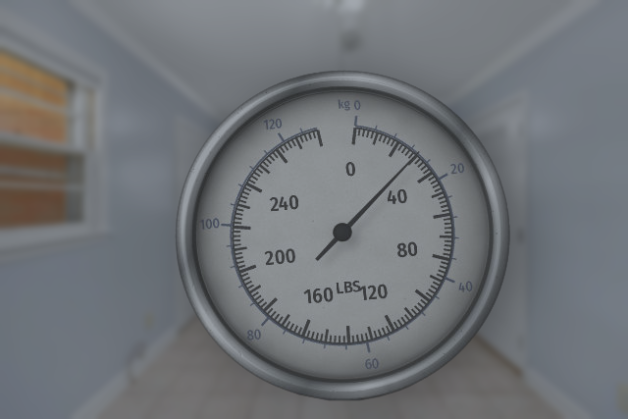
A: 30
